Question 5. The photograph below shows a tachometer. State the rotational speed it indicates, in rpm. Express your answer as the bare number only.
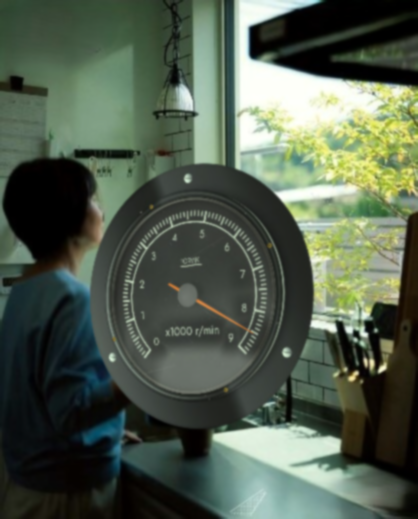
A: 8500
